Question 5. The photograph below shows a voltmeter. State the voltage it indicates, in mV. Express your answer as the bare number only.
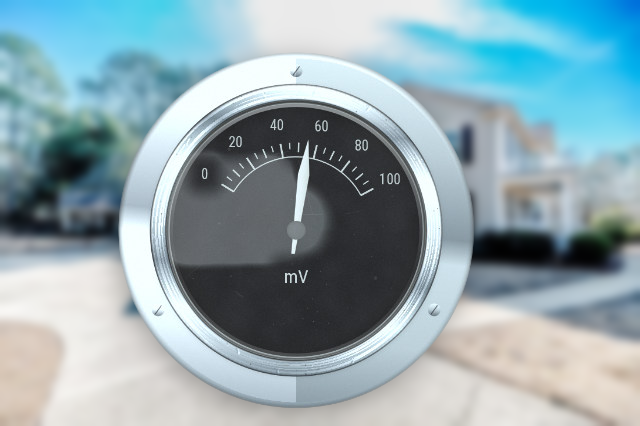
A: 55
